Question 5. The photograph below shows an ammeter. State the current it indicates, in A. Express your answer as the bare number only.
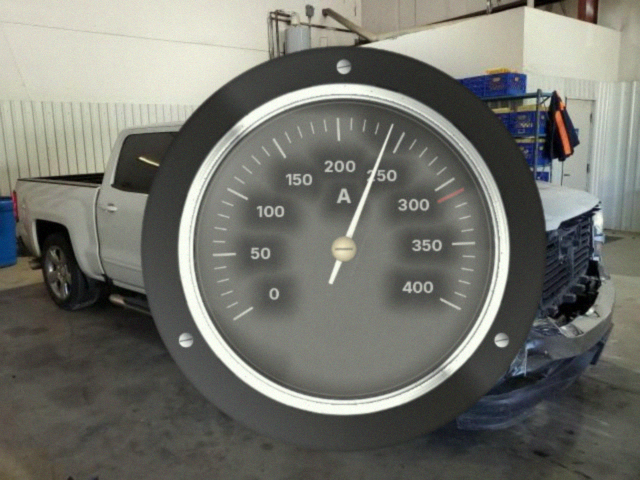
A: 240
